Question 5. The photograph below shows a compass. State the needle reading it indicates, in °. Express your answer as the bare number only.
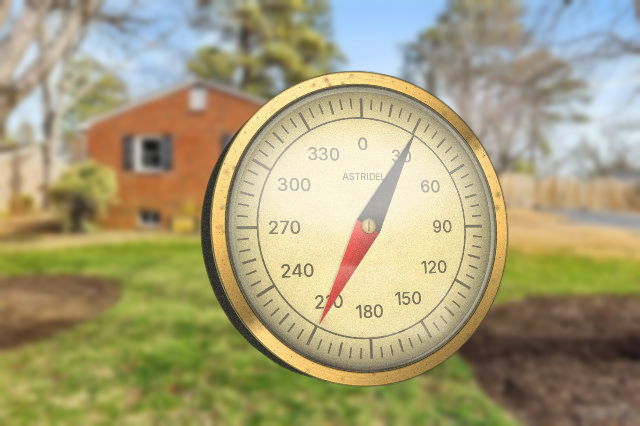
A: 210
